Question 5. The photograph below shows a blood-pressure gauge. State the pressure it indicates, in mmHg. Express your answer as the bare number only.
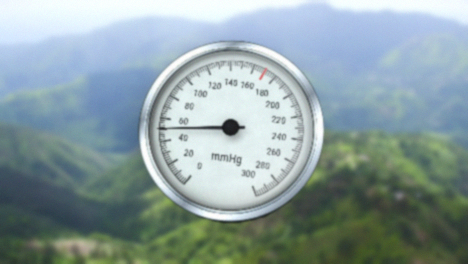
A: 50
